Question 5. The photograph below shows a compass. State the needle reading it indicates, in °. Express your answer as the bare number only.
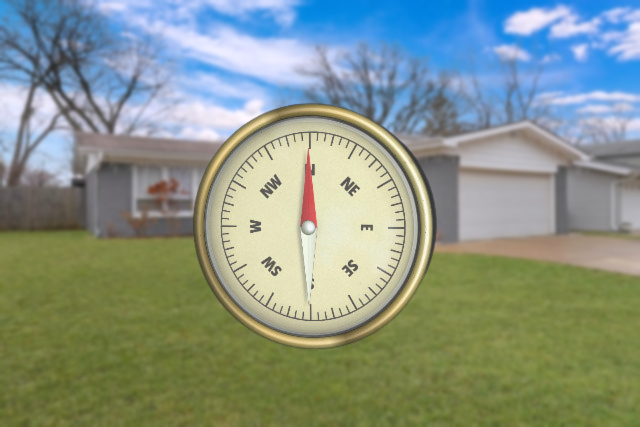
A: 0
